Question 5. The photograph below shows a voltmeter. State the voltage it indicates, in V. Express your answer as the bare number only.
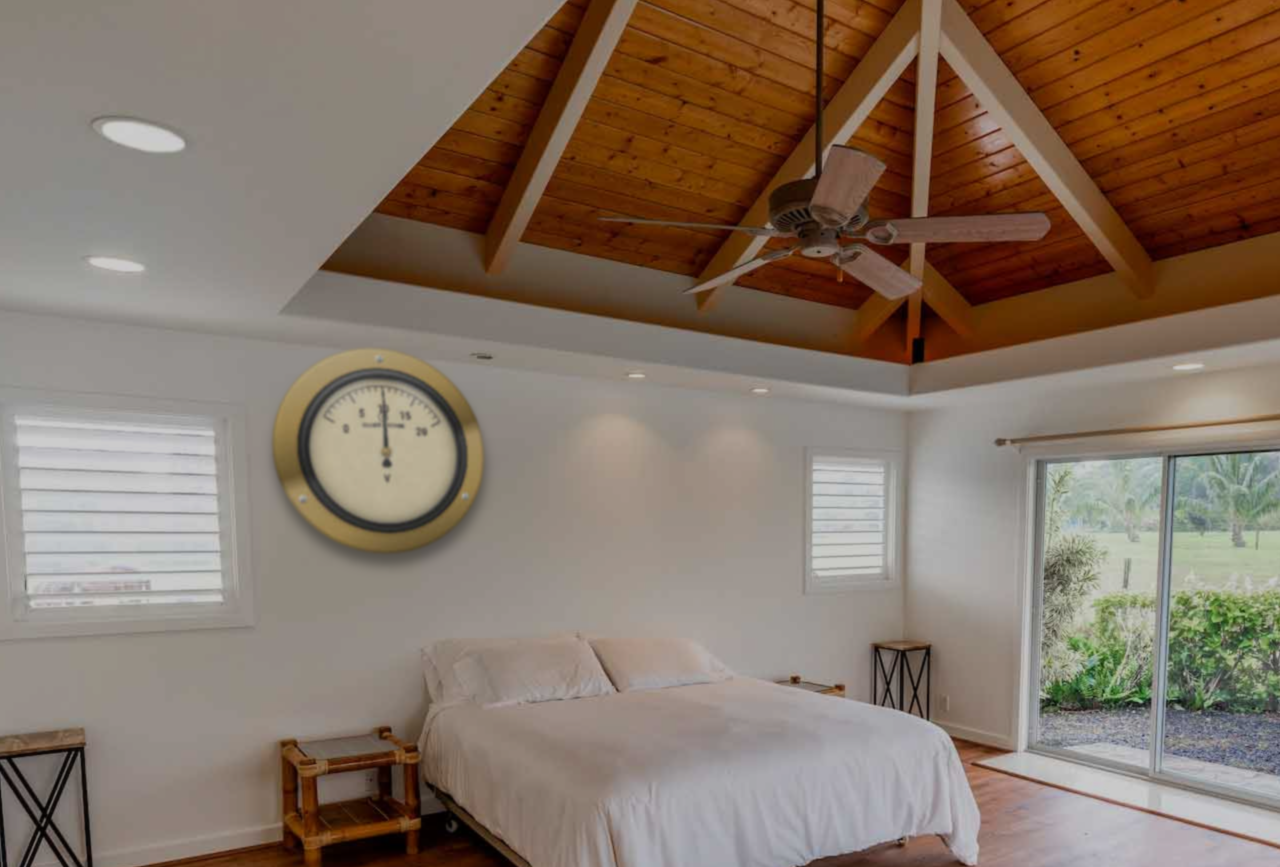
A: 10
